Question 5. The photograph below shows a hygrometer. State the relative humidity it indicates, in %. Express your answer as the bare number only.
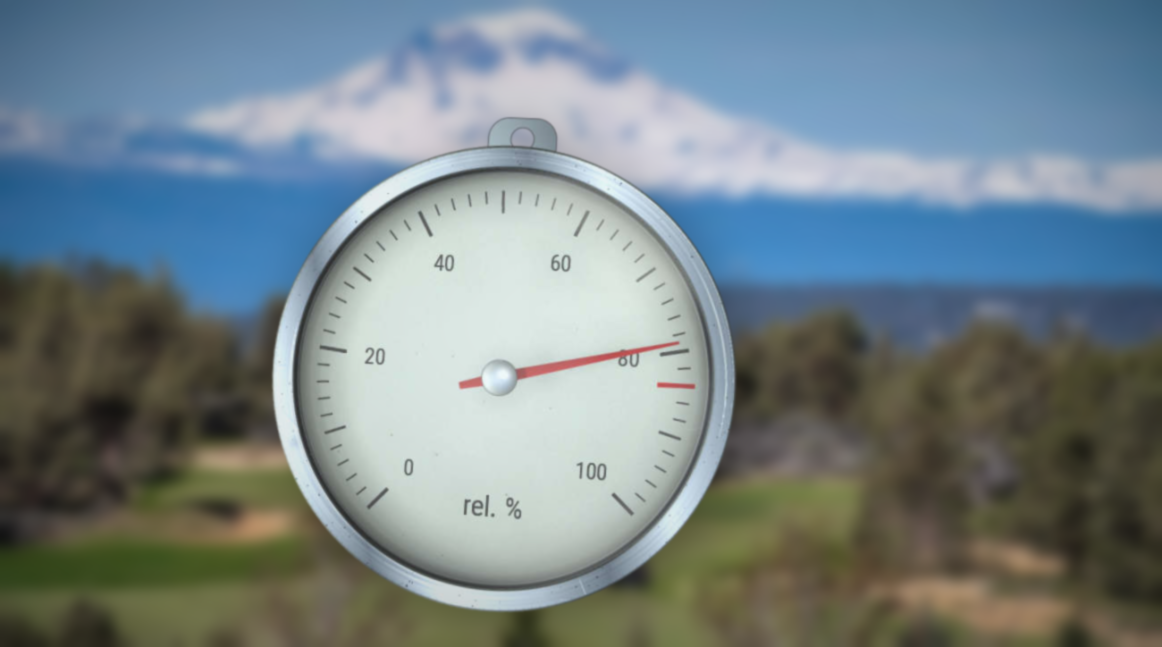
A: 79
